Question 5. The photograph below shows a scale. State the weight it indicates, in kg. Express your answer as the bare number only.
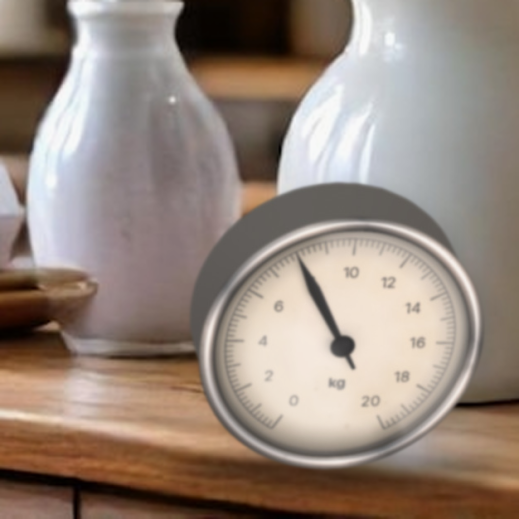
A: 8
